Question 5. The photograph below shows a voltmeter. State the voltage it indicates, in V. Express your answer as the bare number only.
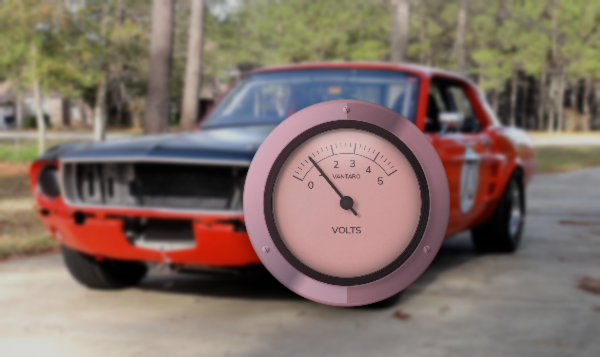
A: 1
